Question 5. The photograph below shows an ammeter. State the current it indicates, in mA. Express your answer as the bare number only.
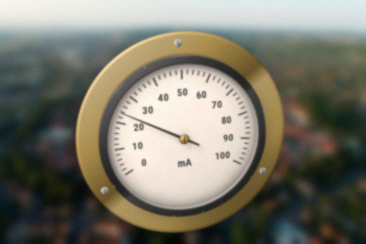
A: 24
